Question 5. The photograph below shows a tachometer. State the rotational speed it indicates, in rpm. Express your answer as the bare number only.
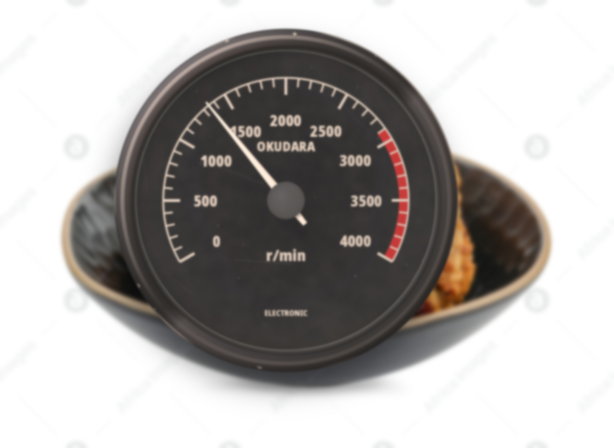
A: 1350
